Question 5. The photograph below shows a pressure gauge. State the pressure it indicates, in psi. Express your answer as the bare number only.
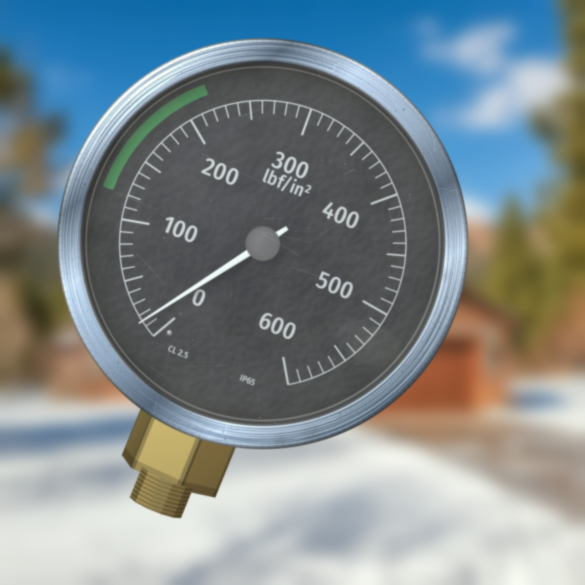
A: 15
